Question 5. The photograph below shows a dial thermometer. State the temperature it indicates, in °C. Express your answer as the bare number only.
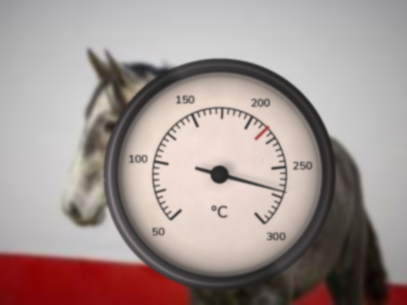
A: 270
